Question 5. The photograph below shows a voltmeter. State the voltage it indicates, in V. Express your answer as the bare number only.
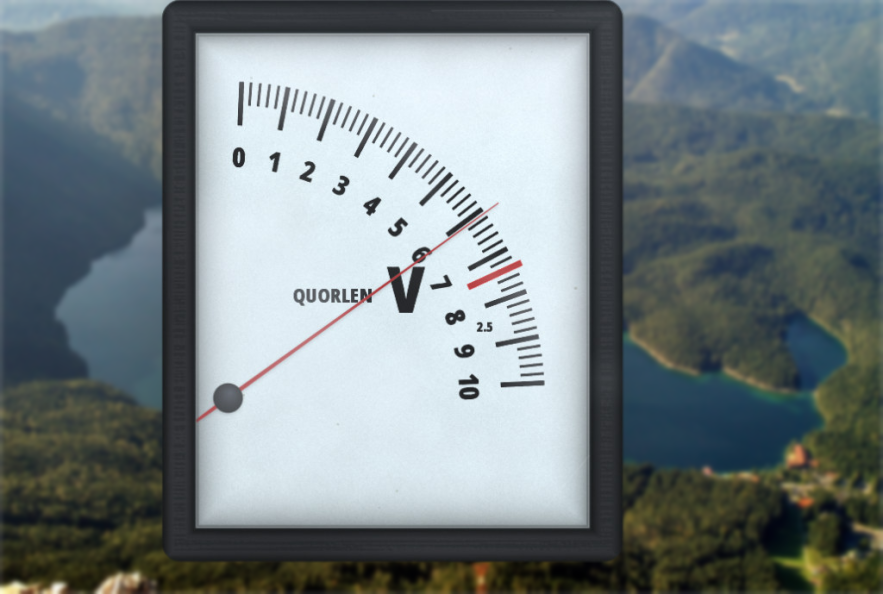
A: 6.1
